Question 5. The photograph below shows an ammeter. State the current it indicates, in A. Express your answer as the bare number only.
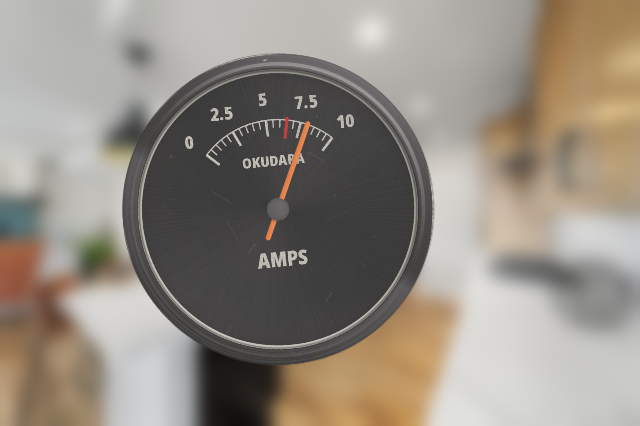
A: 8
